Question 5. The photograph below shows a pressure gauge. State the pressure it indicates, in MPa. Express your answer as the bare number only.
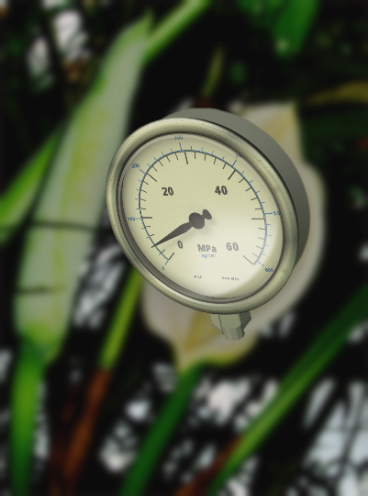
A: 4
